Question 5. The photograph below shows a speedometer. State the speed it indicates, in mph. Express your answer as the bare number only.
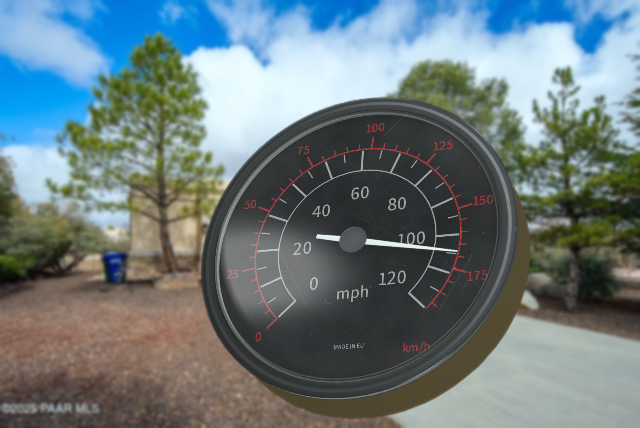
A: 105
